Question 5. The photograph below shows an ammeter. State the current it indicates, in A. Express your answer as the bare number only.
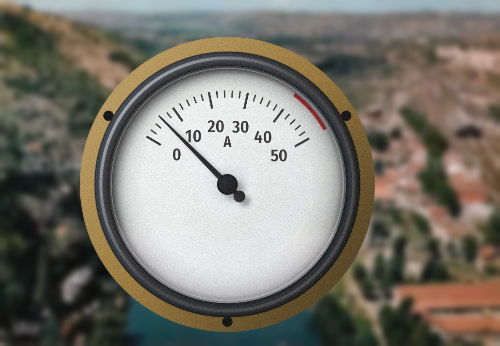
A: 6
